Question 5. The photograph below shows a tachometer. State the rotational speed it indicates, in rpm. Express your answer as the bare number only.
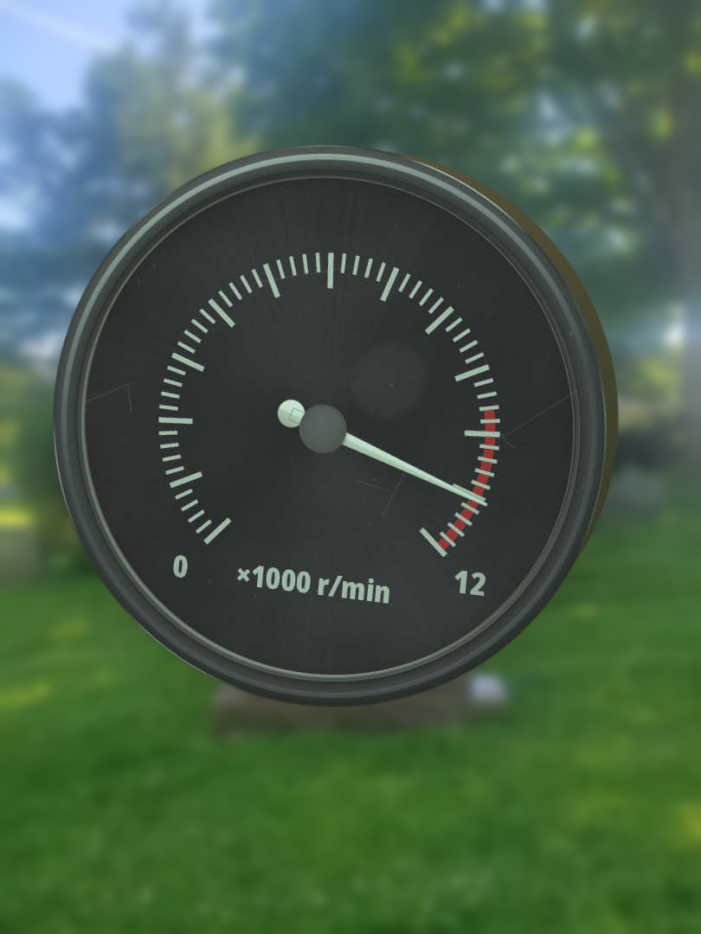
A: 11000
